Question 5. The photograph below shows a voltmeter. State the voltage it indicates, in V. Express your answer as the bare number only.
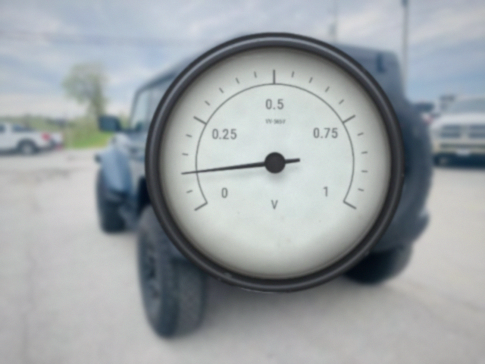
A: 0.1
